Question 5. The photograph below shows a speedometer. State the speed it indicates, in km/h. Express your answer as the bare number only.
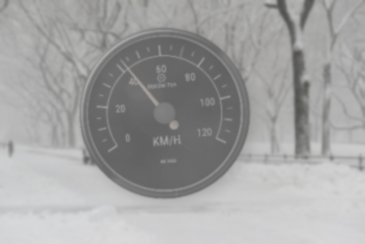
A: 42.5
